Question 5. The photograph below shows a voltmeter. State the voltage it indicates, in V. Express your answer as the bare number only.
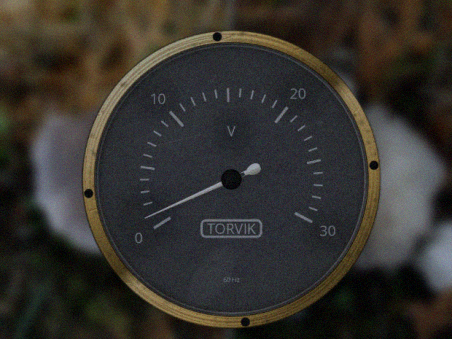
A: 1
